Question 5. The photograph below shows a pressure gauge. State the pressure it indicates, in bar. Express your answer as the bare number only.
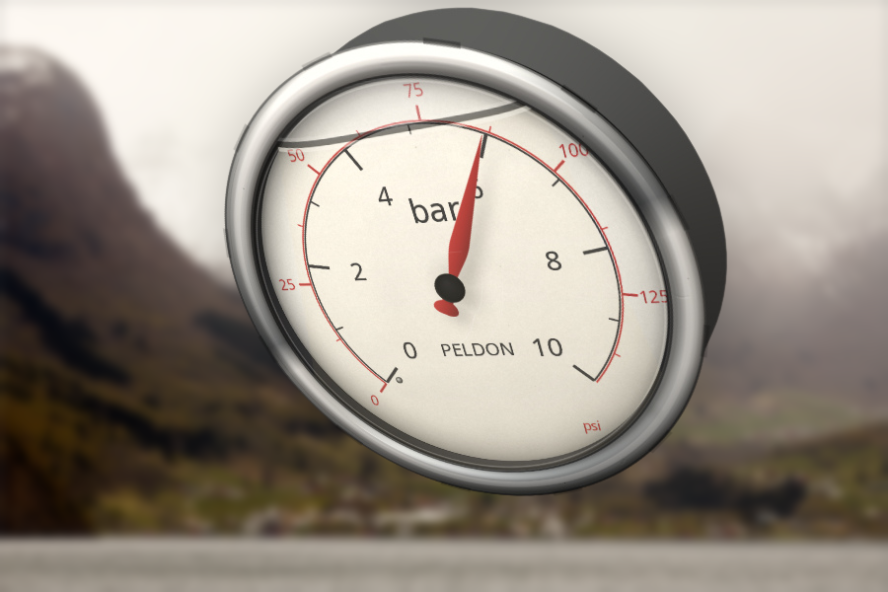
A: 6
